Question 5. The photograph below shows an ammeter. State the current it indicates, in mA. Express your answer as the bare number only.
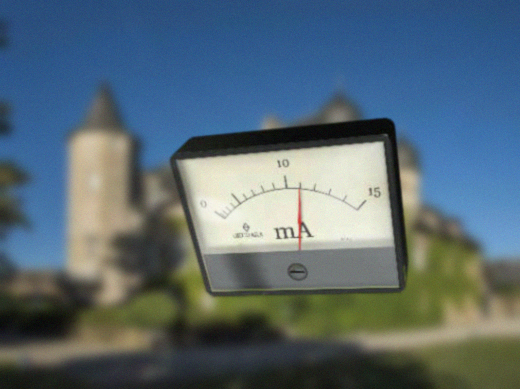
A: 11
